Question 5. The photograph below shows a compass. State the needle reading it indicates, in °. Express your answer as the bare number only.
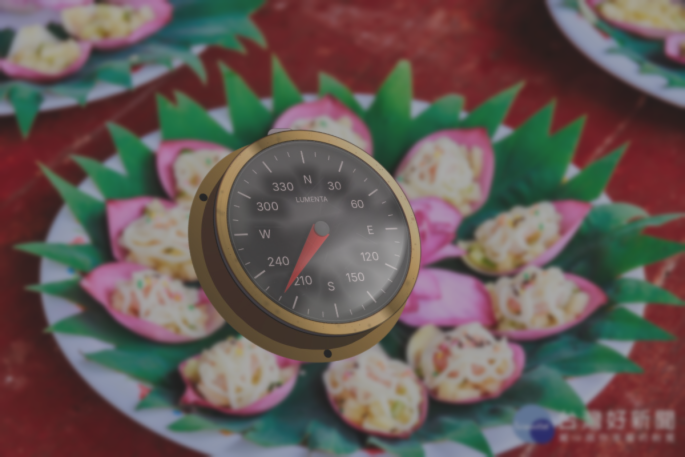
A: 220
